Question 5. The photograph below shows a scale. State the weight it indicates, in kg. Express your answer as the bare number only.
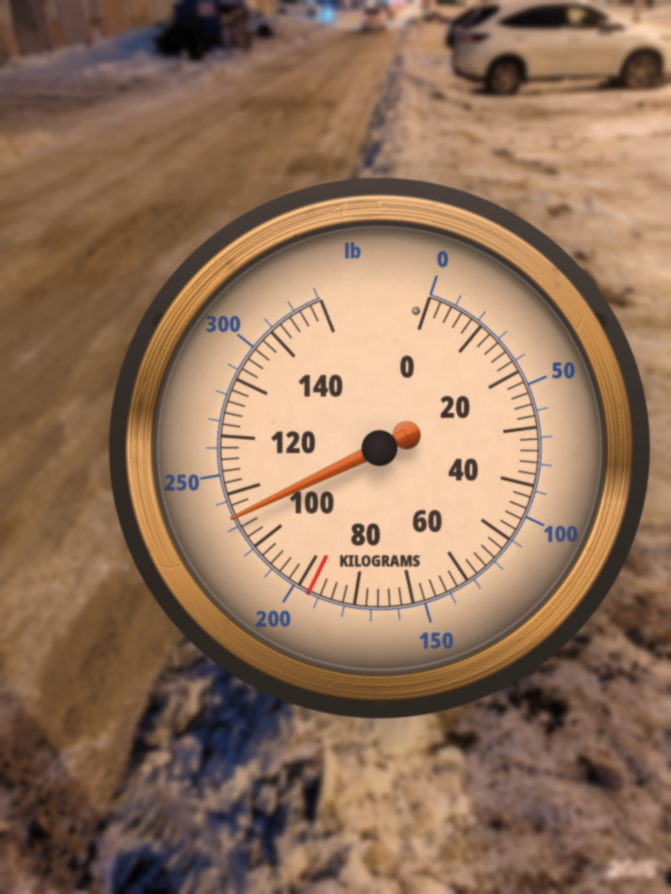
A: 106
